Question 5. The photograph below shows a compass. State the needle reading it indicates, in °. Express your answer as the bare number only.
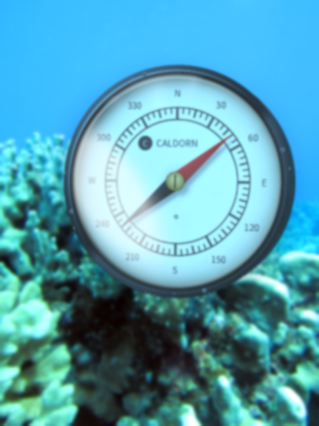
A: 50
